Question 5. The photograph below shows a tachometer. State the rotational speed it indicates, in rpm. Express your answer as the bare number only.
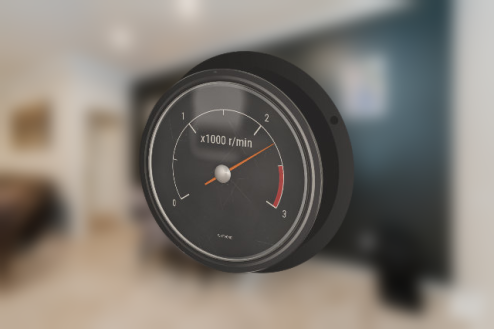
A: 2250
